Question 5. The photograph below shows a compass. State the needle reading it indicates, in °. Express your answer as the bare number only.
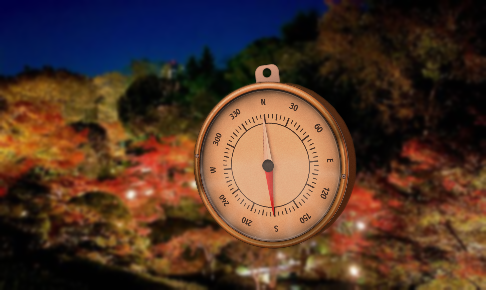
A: 180
